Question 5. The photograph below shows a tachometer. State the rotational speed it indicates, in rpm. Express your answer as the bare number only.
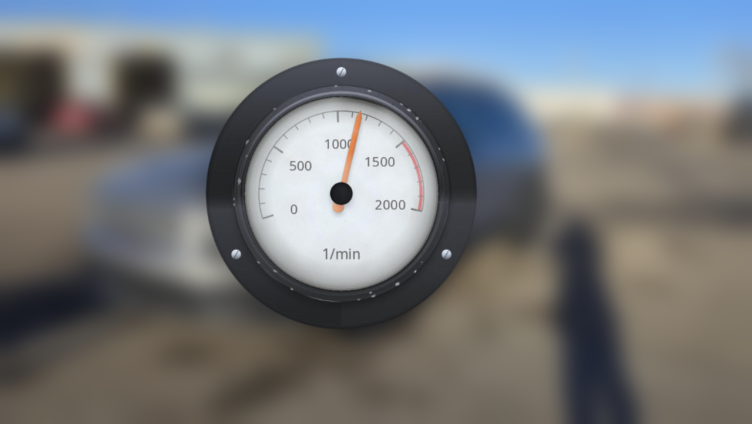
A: 1150
